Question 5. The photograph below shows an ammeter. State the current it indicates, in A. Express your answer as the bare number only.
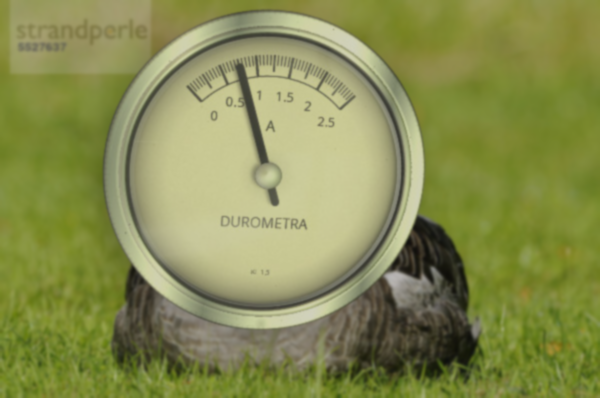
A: 0.75
